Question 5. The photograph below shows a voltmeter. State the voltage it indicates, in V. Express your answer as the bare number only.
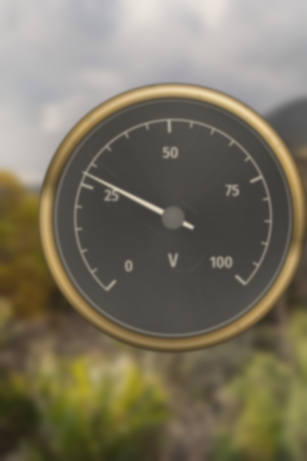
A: 27.5
